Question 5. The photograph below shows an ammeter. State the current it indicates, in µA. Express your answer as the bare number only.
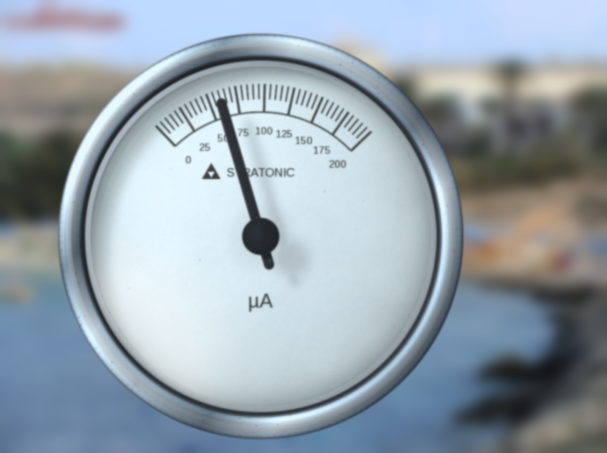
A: 60
